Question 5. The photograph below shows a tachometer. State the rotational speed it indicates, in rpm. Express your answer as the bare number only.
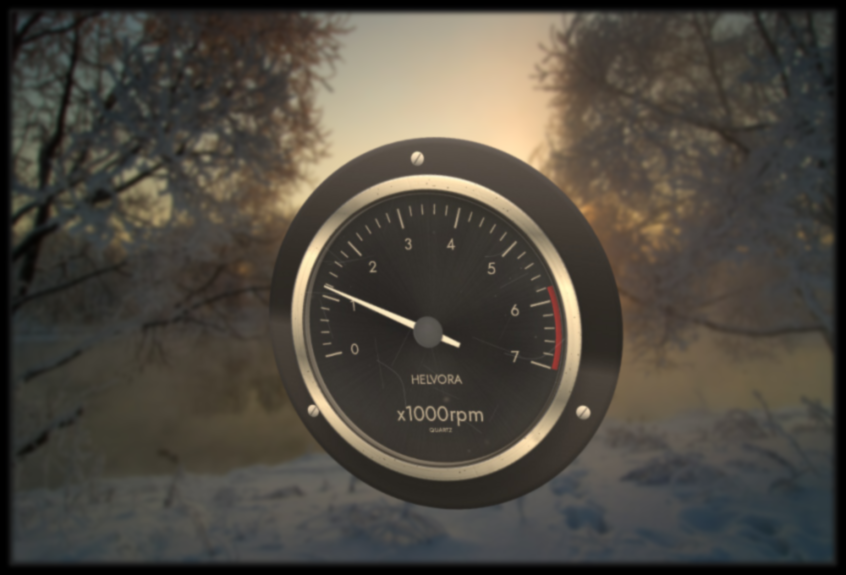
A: 1200
